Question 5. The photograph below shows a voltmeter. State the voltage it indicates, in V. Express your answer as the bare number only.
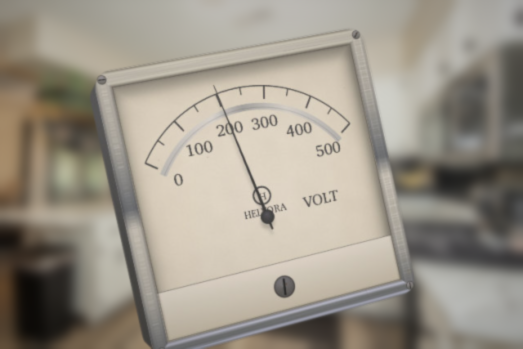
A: 200
